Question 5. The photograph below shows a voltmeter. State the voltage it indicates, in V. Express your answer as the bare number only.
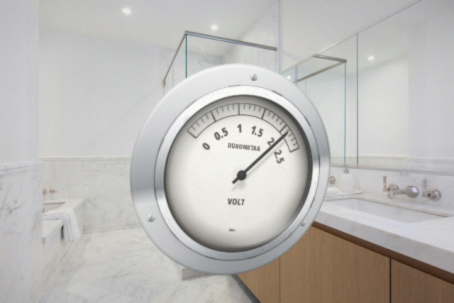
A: 2.1
